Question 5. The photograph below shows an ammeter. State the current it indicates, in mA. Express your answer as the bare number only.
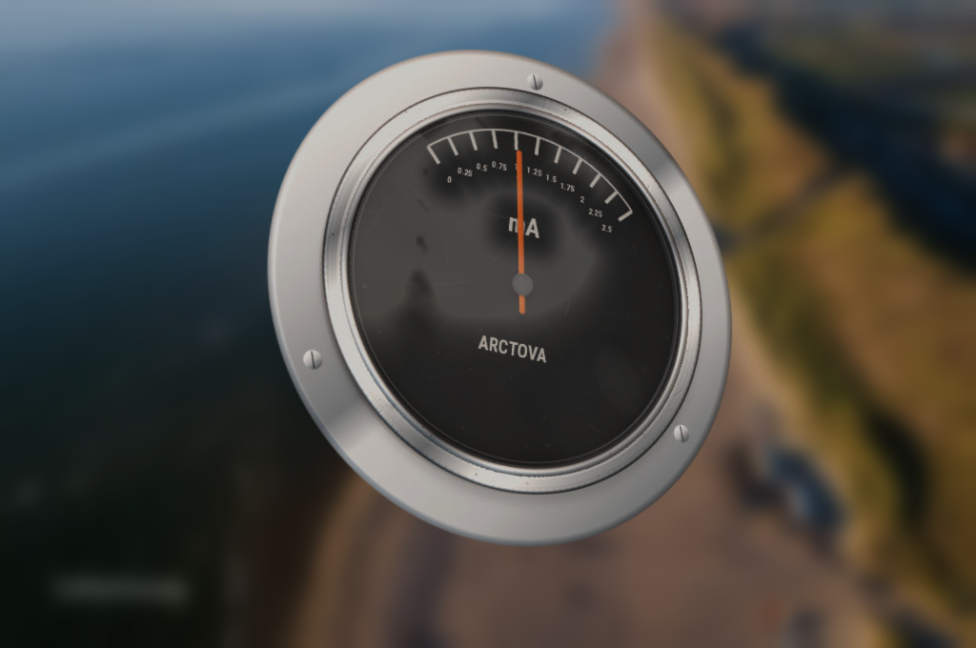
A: 1
